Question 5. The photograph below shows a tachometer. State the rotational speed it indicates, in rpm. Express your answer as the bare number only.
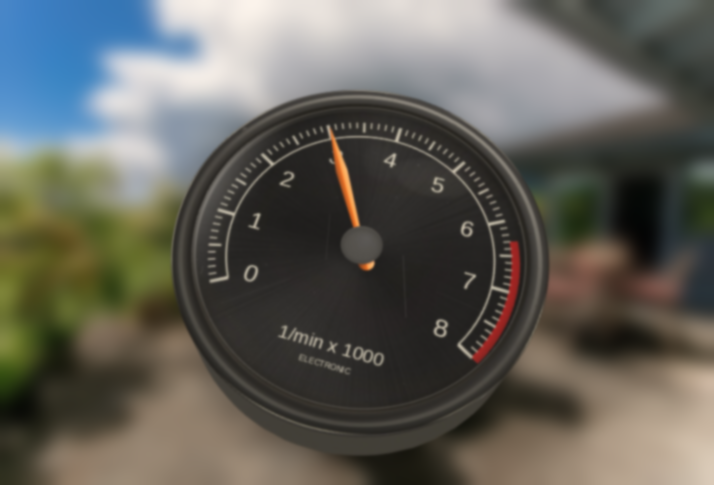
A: 3000
